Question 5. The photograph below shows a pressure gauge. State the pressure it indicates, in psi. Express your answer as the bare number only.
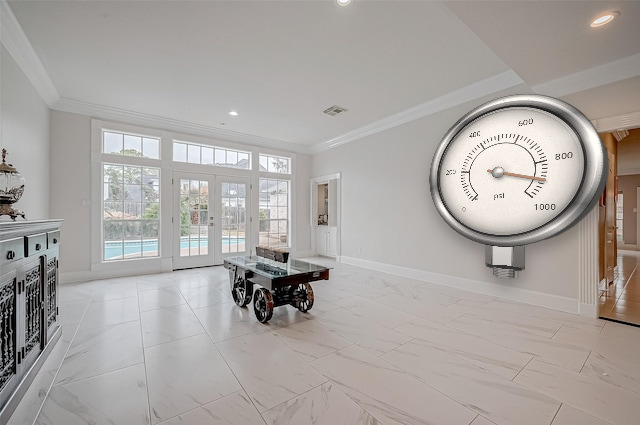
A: 900
